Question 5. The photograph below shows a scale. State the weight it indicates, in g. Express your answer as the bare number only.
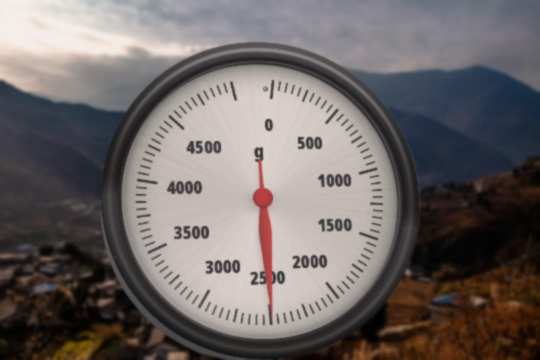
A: 2500
